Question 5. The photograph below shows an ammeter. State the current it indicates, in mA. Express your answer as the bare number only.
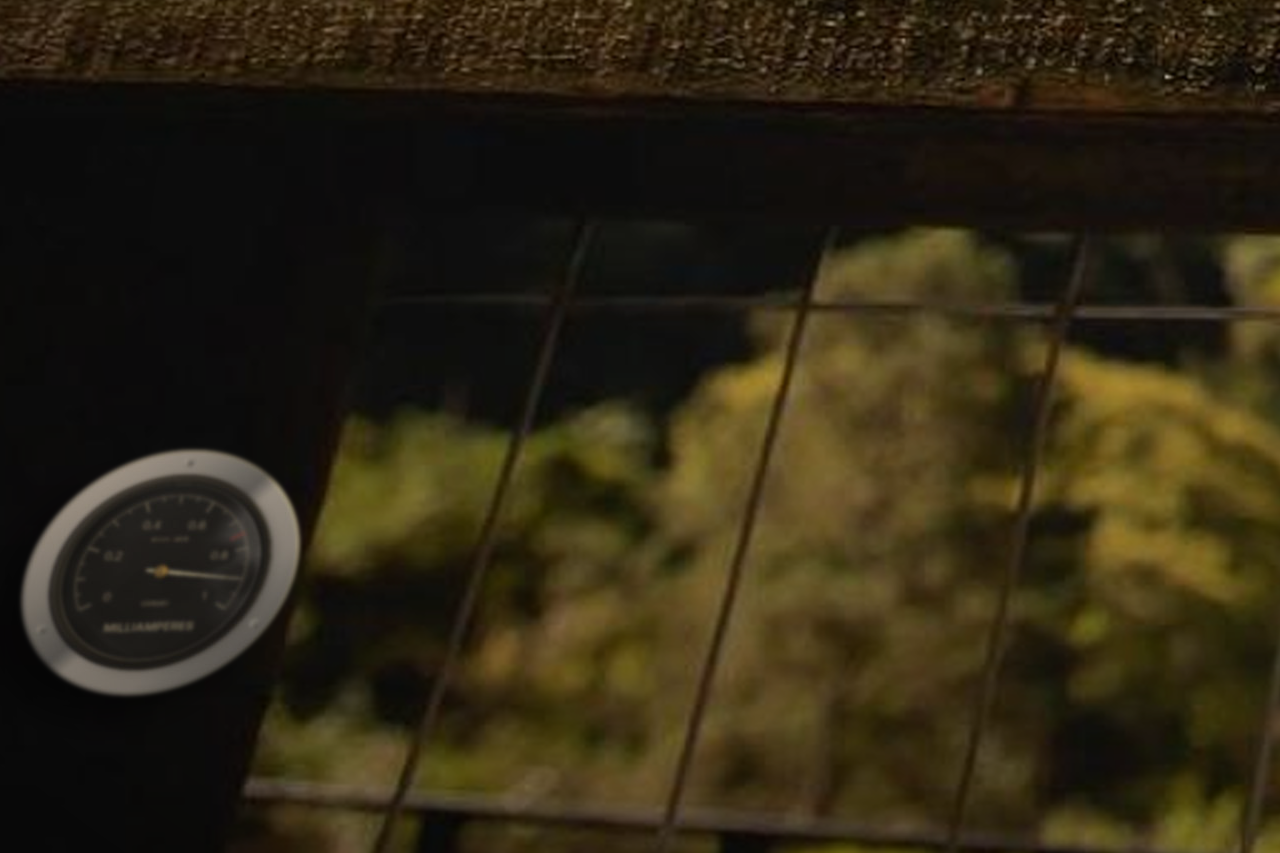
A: 0.9
